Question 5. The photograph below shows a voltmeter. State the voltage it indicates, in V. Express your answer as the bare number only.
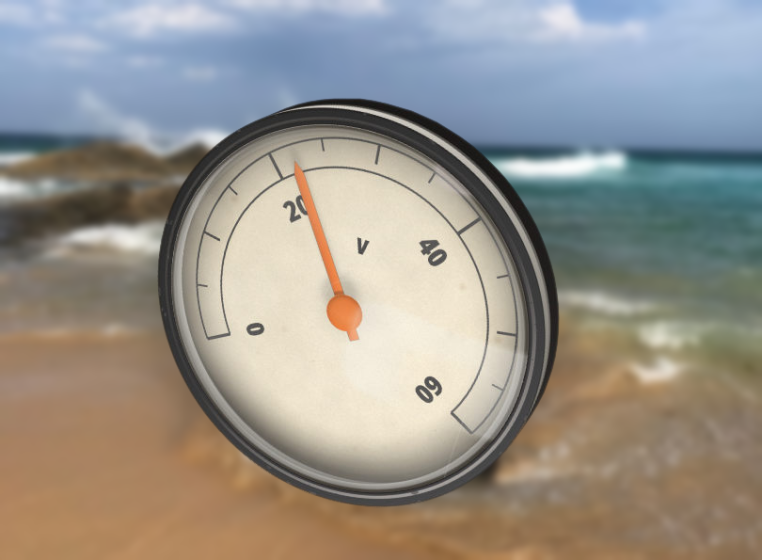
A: 22.5
